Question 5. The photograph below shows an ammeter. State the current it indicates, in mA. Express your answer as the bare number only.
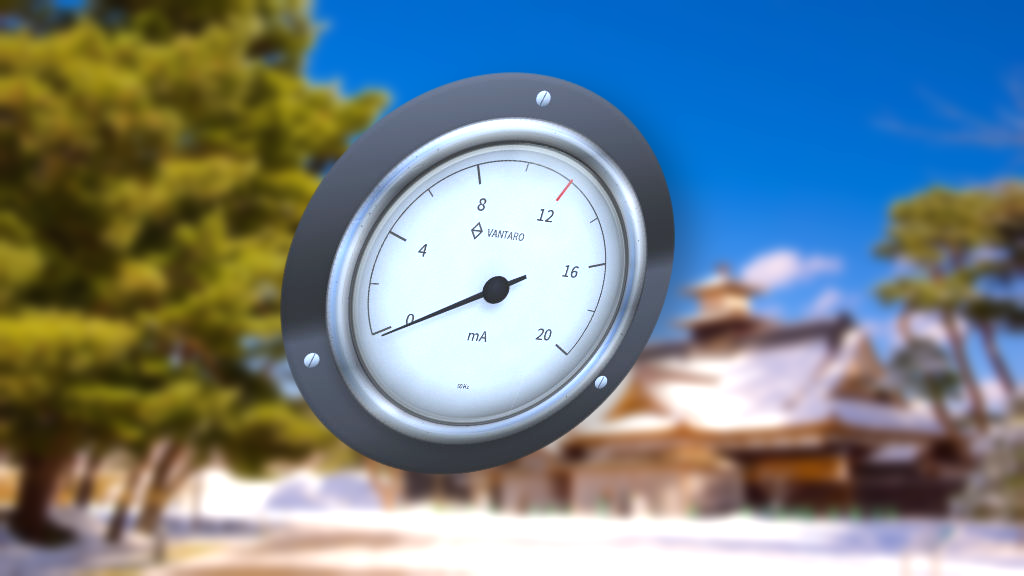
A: 0
